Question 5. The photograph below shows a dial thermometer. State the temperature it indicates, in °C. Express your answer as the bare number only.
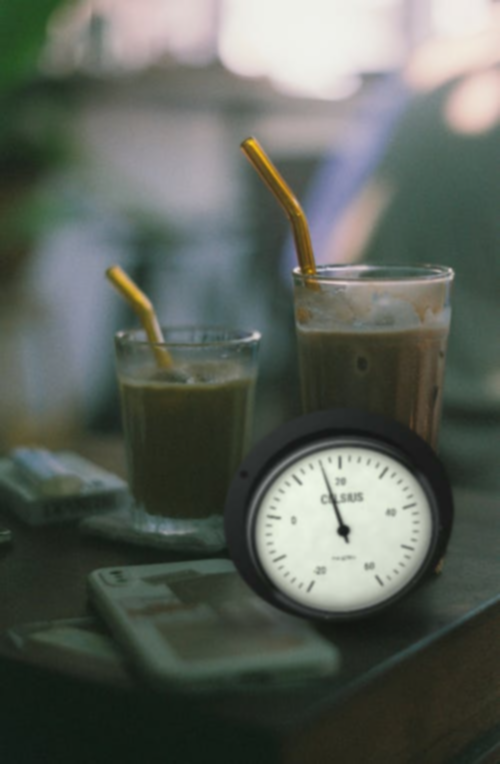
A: 16
